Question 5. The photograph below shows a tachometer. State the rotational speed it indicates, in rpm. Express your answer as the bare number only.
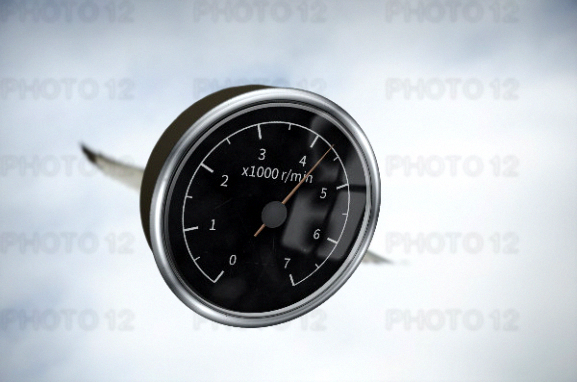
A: 4250
